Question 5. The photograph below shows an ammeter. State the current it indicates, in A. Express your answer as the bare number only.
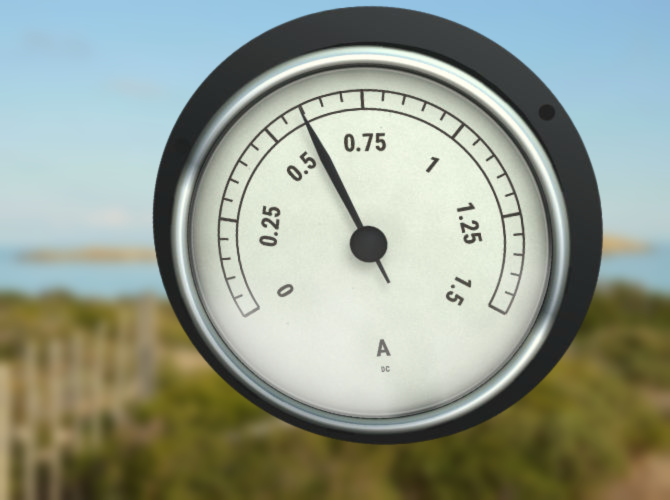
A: 0.6
